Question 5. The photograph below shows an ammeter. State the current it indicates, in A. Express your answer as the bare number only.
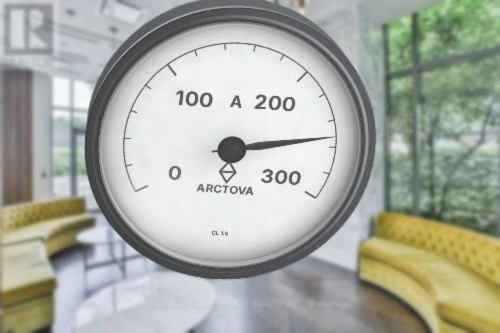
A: 250
